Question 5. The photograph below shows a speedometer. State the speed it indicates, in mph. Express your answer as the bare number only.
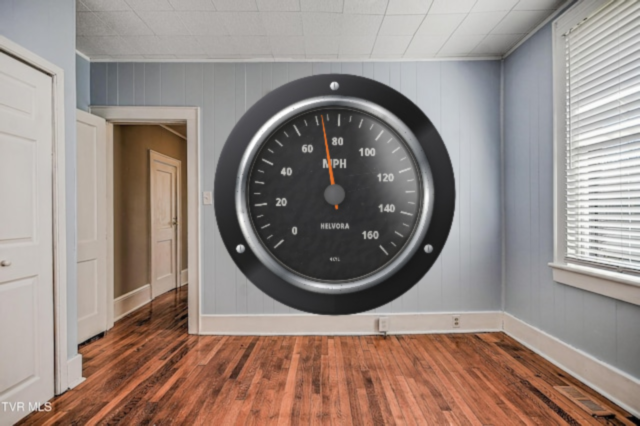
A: 72.5
